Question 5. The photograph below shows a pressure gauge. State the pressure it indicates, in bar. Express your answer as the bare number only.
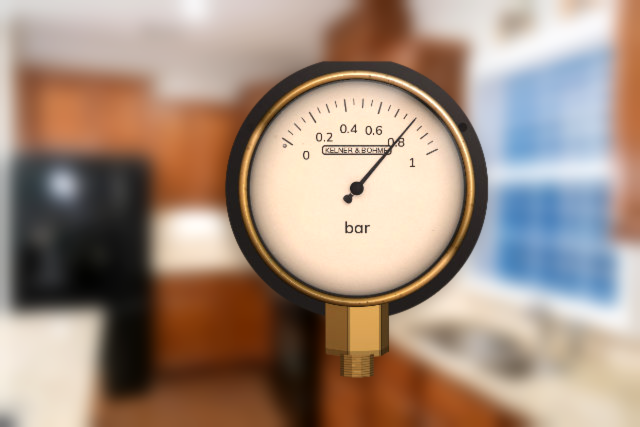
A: 0.8
